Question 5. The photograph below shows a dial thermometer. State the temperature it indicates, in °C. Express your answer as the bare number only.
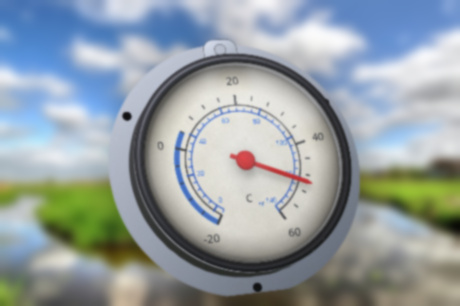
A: 50
